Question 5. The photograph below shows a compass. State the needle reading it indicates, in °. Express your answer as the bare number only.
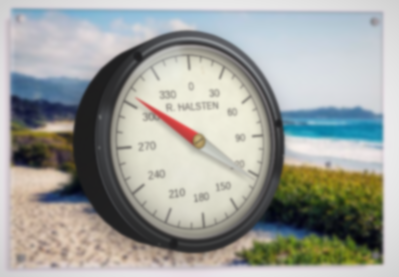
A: 305
